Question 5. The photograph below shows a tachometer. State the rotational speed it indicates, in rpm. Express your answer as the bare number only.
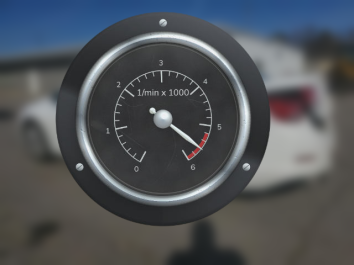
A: 5600
